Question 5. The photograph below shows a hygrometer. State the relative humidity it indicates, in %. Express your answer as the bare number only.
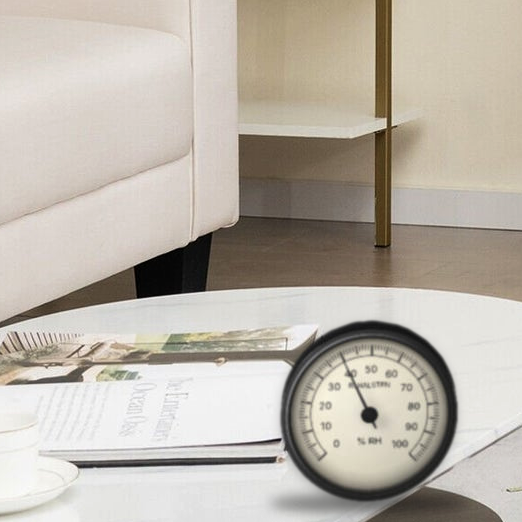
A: 40
